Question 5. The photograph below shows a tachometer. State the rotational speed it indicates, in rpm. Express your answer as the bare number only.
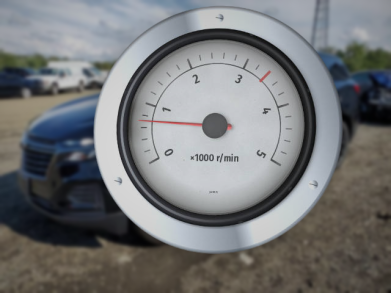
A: 700
